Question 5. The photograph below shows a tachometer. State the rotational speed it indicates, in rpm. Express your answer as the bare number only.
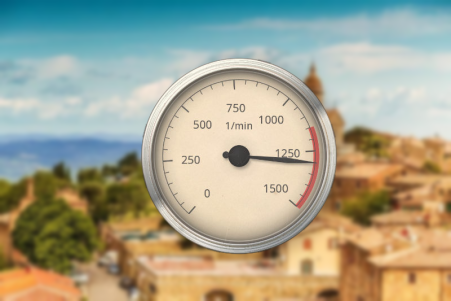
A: 1300
